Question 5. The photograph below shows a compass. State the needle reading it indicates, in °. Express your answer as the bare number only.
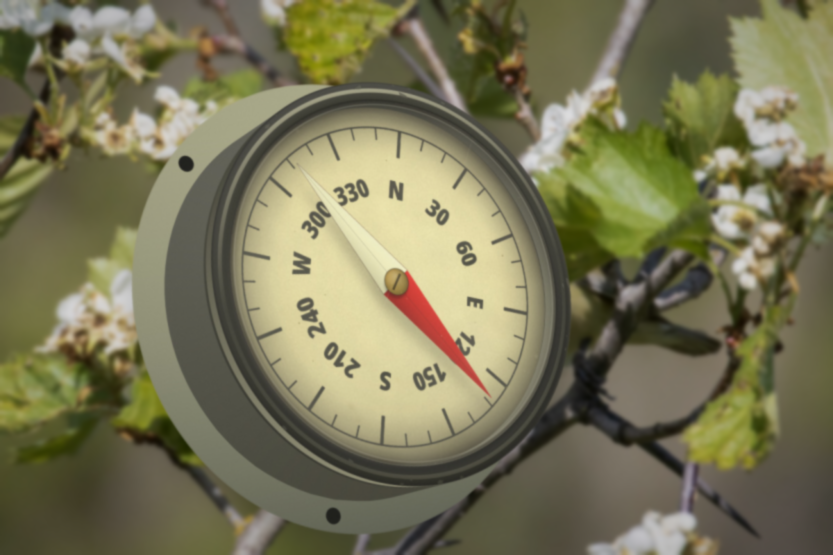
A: 130
